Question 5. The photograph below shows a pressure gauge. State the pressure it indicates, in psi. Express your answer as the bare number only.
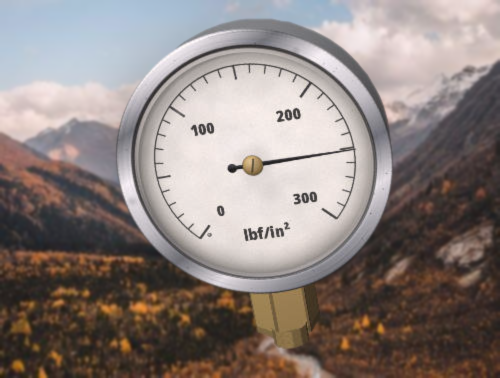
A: 250
